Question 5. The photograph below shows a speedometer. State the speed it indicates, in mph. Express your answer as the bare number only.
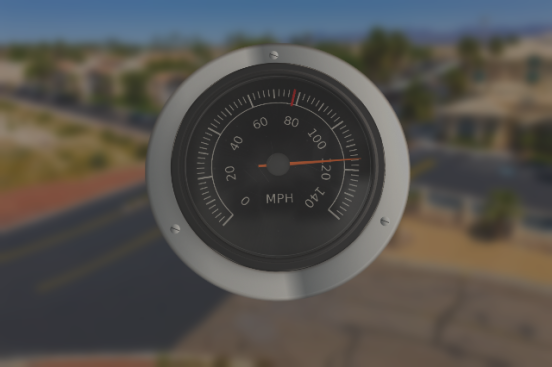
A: 116
